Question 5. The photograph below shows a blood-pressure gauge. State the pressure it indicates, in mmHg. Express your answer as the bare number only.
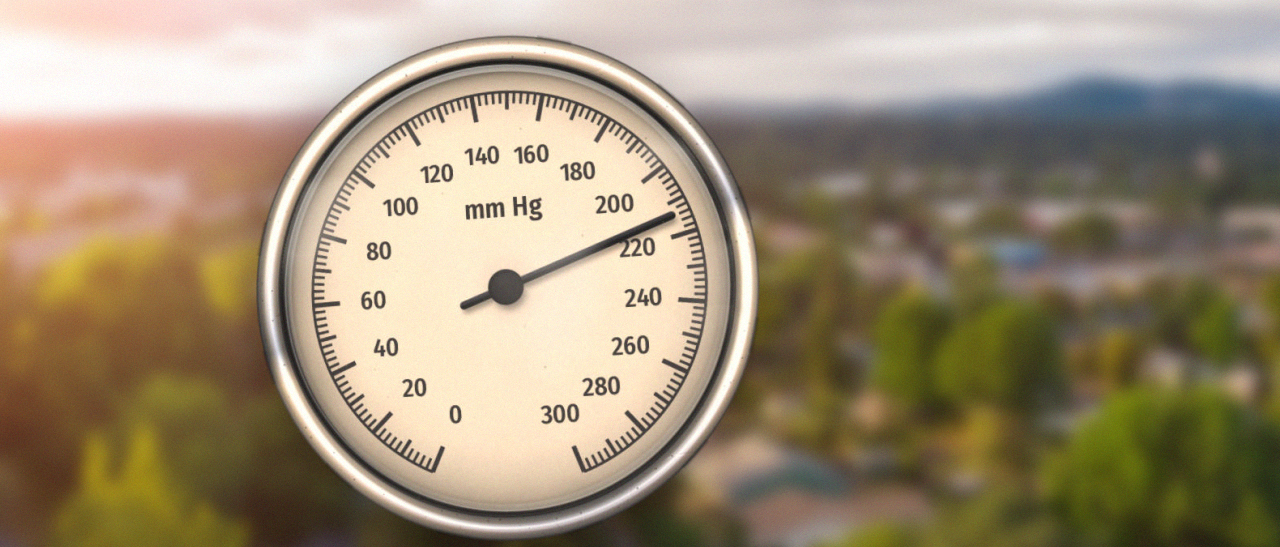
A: 214
